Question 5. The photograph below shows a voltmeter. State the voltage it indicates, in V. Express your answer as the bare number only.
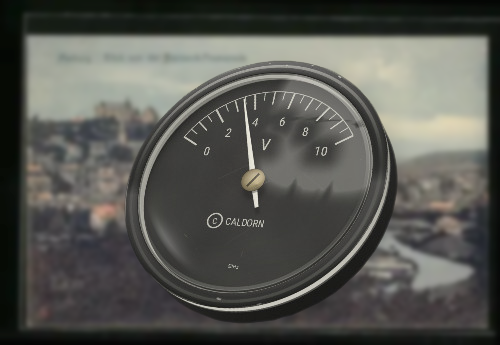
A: 3.5
